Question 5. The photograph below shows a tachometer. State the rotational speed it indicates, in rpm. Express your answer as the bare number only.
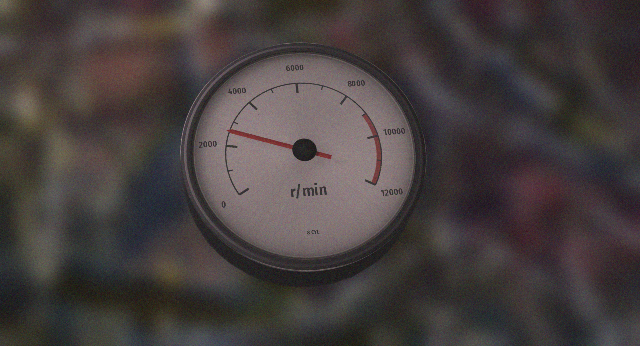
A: 2500
